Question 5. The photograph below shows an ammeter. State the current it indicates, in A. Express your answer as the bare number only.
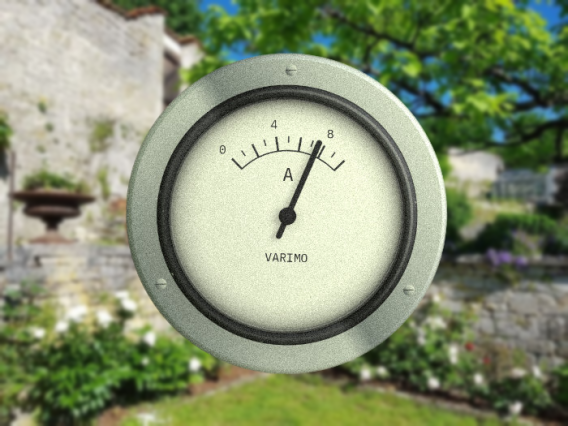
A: 7.5
